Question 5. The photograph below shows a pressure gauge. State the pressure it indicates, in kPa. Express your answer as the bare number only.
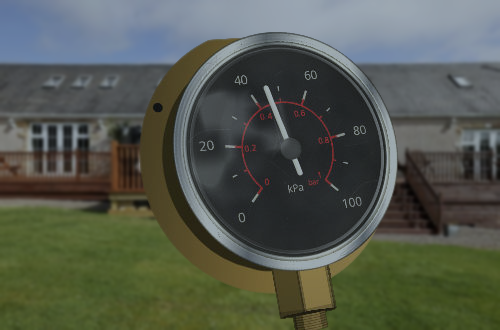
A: 45
